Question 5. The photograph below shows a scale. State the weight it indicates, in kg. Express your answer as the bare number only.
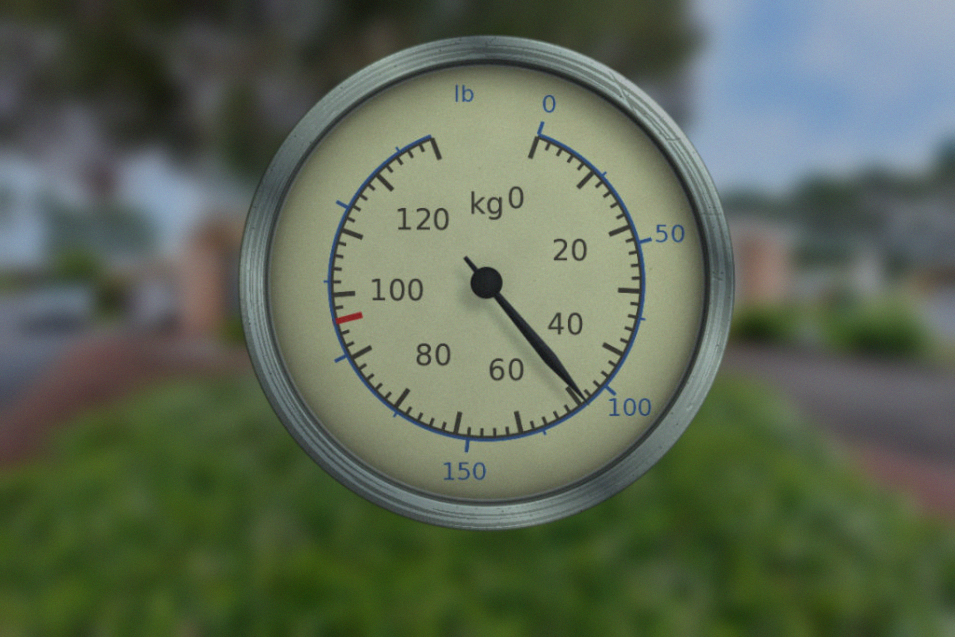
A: 49
